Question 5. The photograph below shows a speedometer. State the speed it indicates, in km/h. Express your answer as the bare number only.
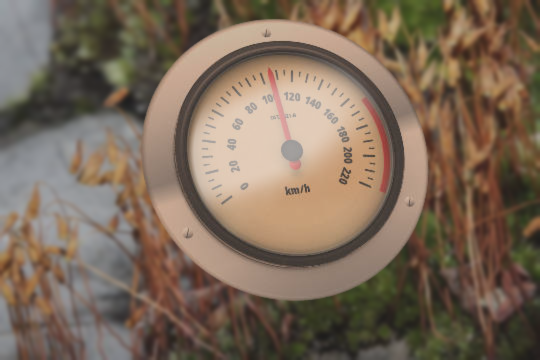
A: 105
